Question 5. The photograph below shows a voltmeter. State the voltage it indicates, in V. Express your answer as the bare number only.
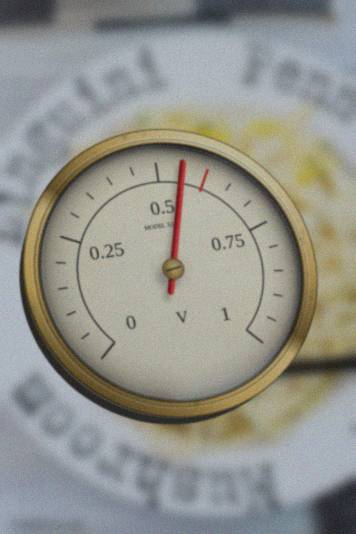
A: 0.55
